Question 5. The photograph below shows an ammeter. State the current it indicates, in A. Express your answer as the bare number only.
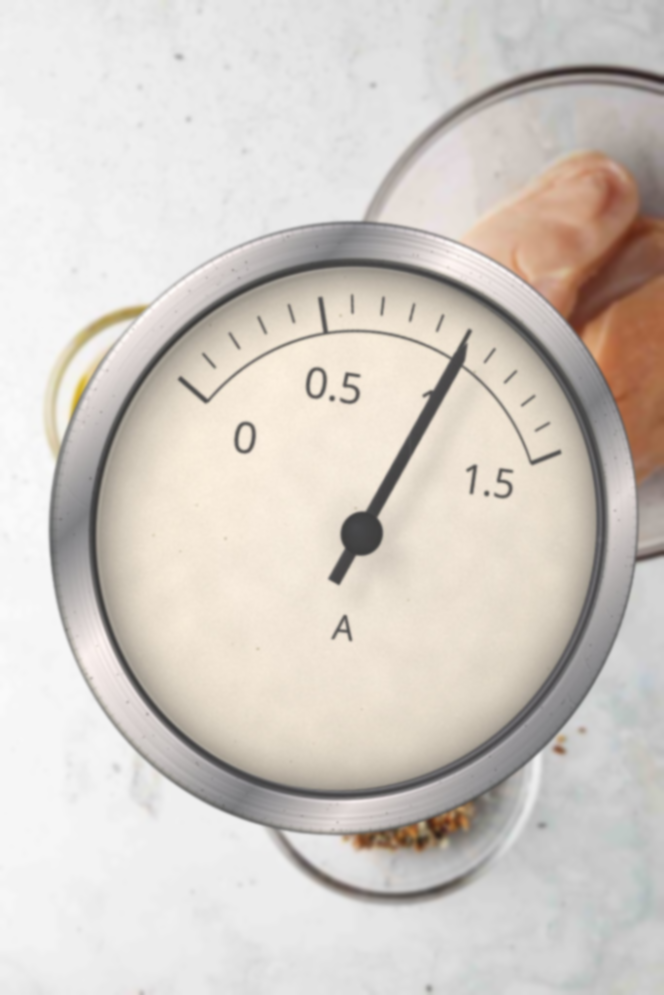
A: 1
